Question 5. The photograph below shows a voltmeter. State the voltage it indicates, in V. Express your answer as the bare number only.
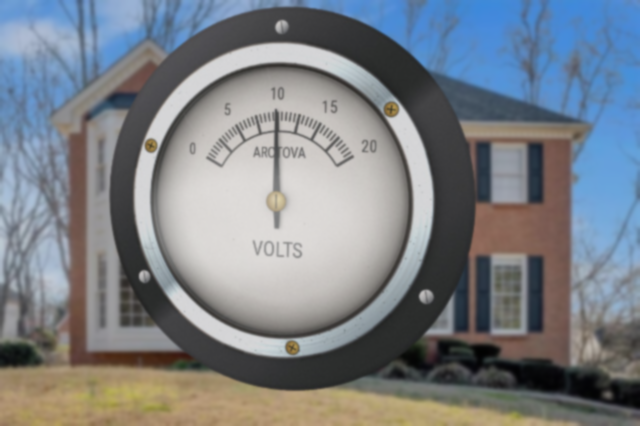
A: 10
